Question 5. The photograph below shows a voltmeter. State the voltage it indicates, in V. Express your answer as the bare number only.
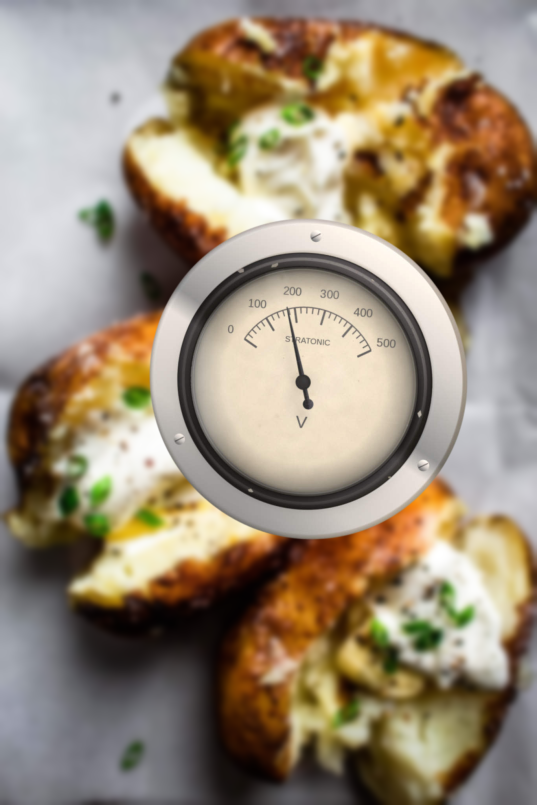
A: 180
